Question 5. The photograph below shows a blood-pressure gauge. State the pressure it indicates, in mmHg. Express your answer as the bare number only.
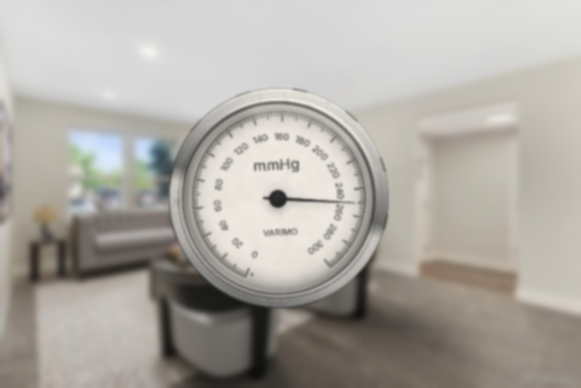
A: 250
